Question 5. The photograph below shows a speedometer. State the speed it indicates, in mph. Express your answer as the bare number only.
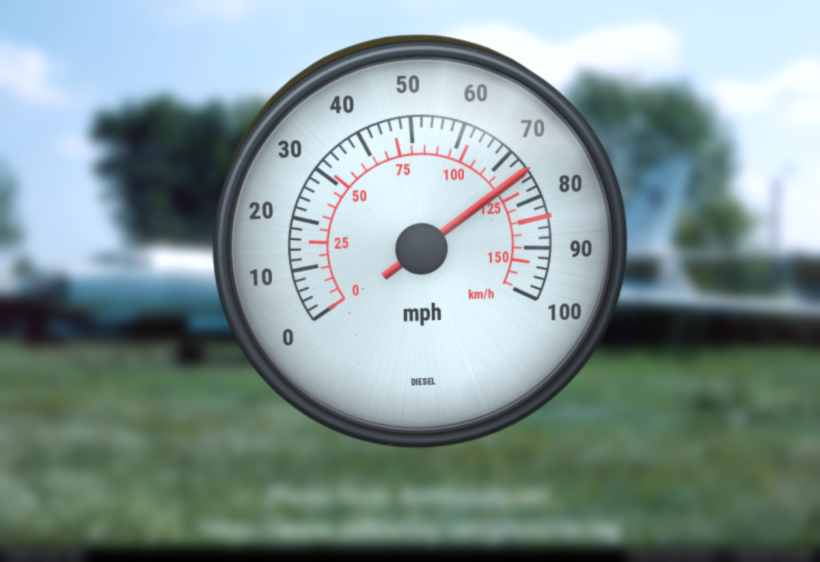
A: 74
